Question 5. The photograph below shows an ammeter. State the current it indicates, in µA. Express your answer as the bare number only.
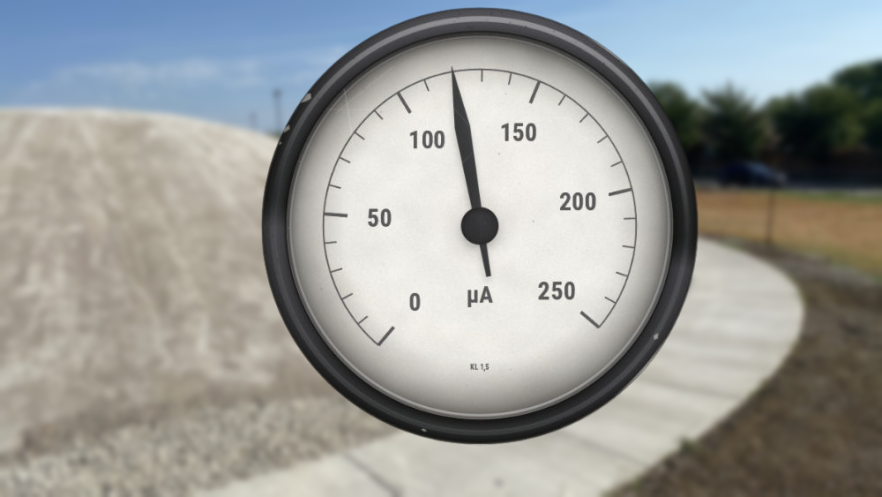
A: 120
